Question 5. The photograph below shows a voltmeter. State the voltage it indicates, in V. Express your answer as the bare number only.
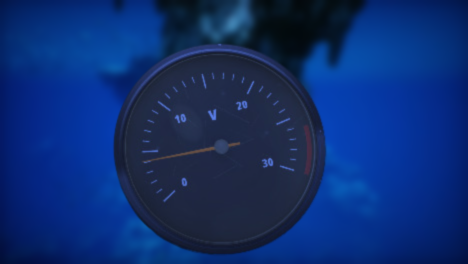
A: 4
